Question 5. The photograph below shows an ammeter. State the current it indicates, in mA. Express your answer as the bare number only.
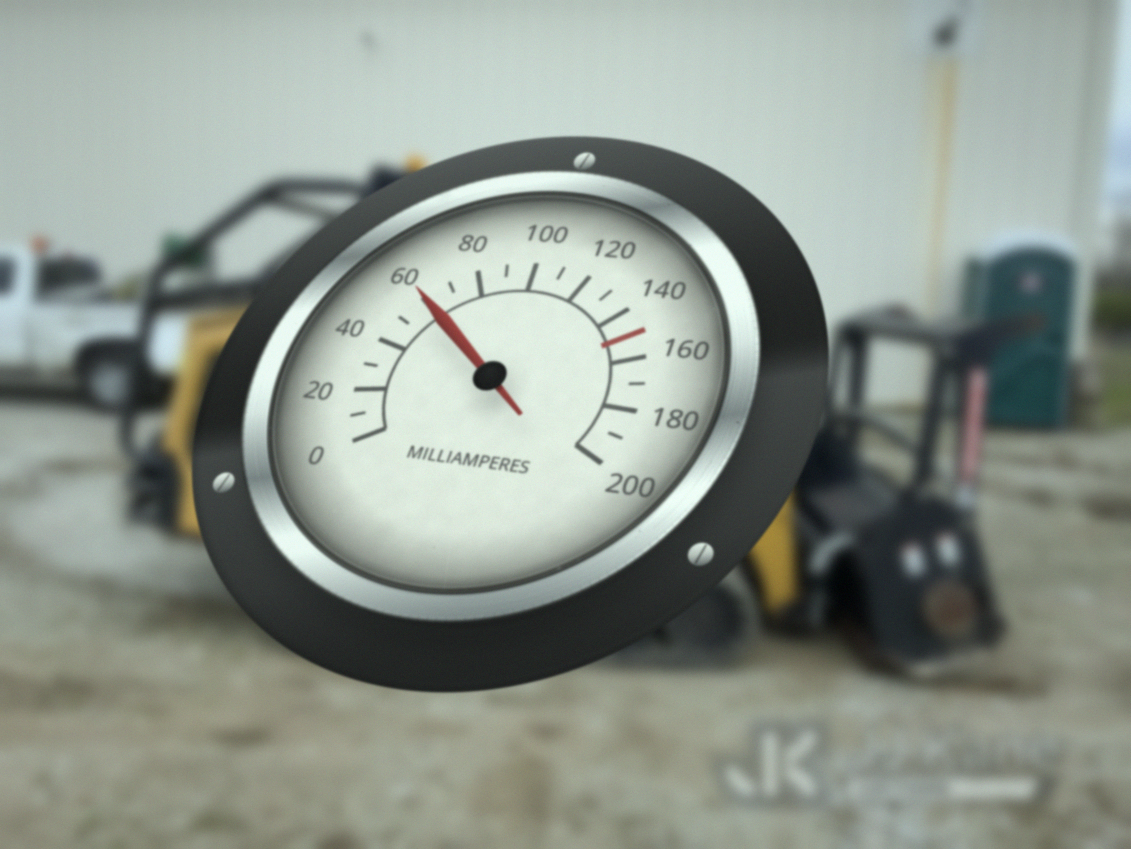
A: 60
